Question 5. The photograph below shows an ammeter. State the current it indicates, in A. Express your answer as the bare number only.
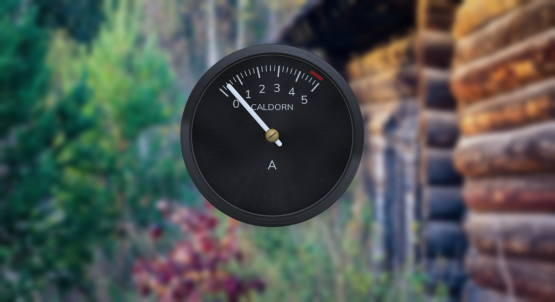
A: 0.4
